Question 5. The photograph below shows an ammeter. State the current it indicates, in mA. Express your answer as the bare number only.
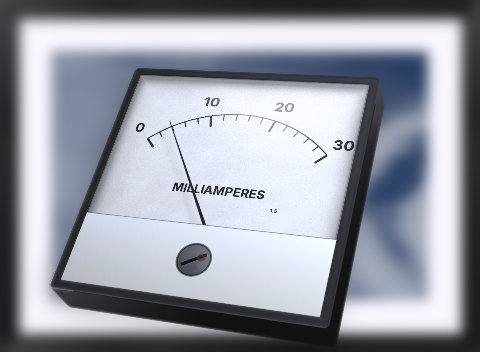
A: 4
